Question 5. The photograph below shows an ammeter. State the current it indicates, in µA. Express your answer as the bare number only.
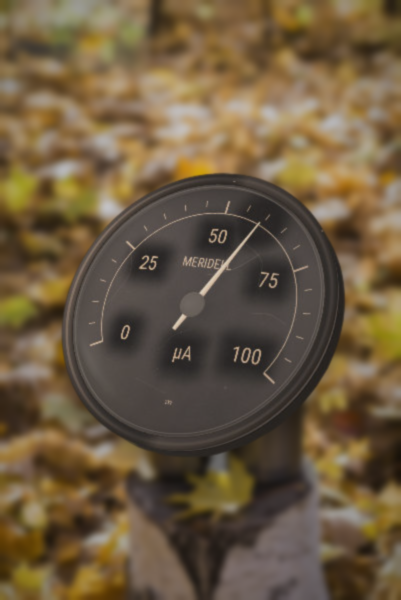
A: 60
